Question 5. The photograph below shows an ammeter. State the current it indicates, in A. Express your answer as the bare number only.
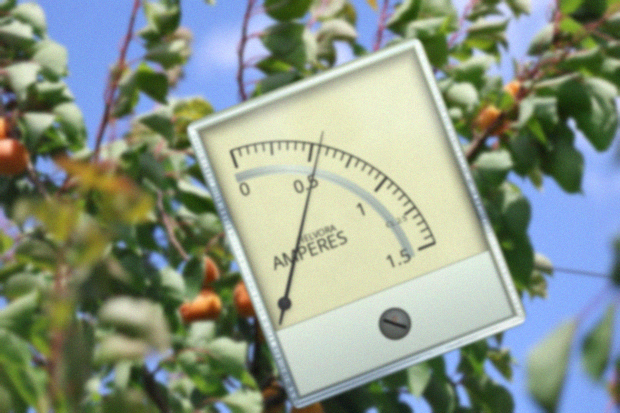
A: 0.55
